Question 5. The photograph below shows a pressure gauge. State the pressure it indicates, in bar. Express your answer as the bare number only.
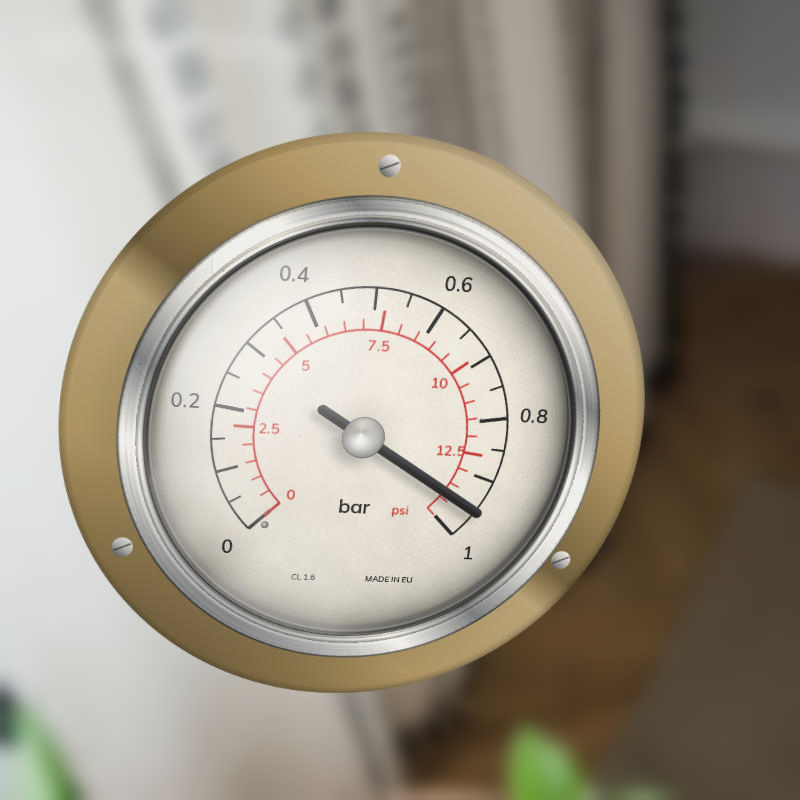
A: 0.95
